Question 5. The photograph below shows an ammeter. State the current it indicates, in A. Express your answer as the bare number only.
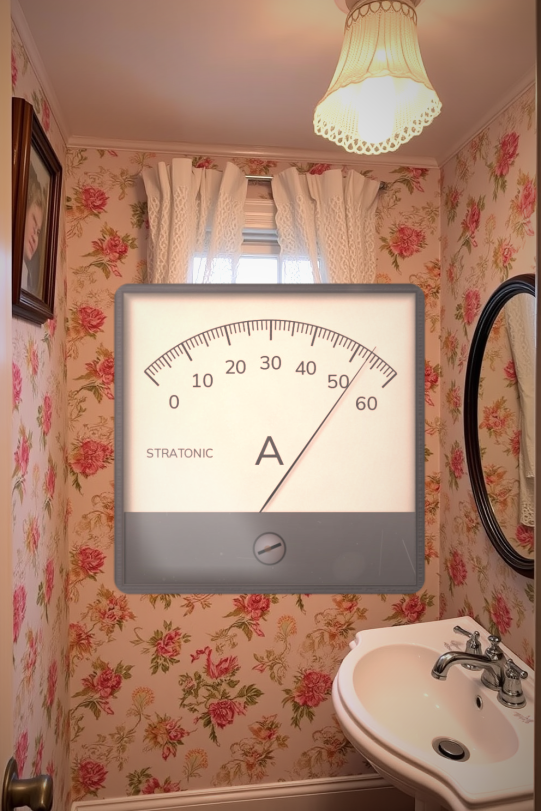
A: 53
